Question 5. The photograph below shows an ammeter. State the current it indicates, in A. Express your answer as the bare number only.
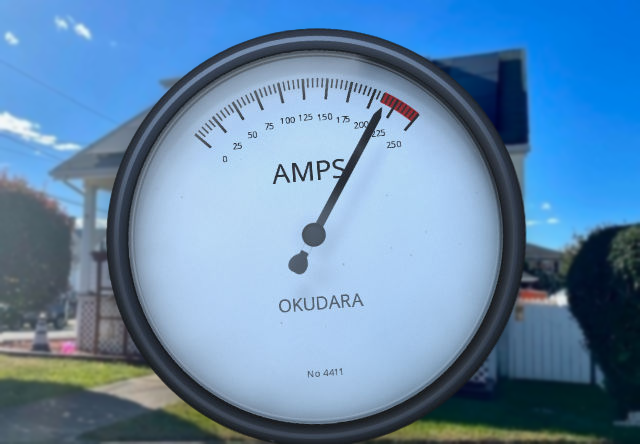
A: 215
